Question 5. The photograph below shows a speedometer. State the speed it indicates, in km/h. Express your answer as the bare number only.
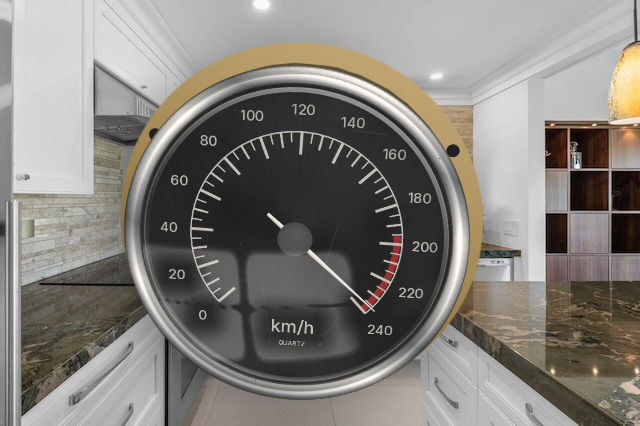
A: 235
